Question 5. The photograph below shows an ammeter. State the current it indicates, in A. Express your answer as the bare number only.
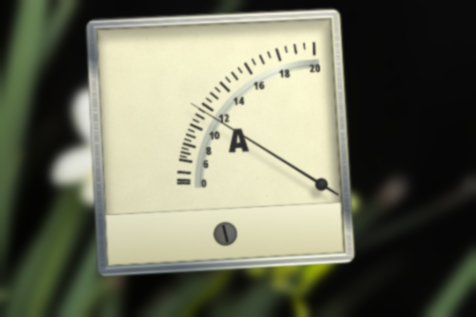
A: 11.5
